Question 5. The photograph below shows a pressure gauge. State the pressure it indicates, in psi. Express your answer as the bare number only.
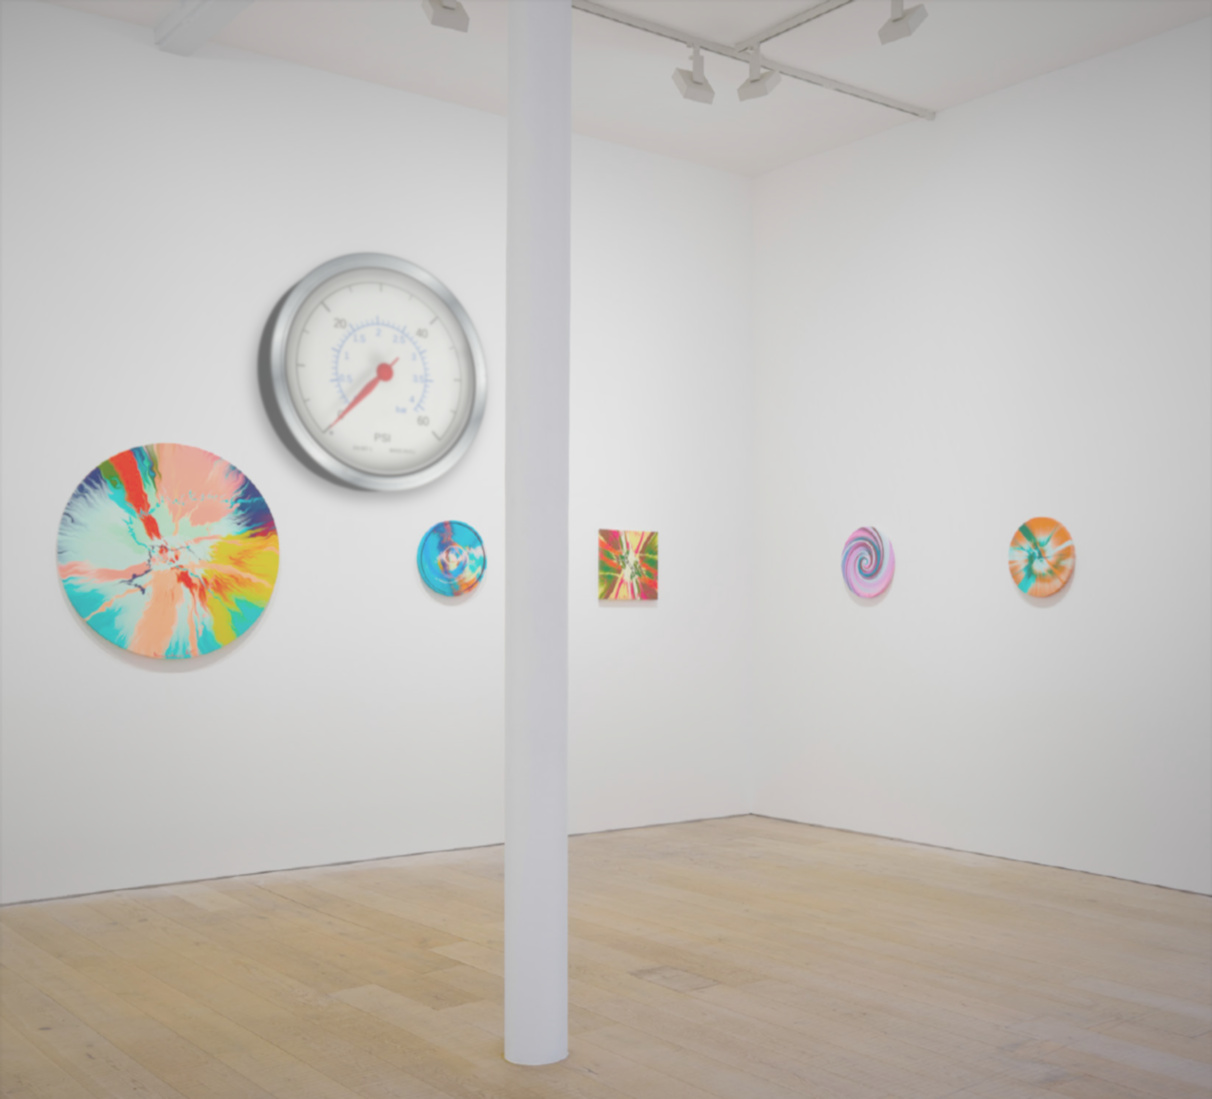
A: 0
